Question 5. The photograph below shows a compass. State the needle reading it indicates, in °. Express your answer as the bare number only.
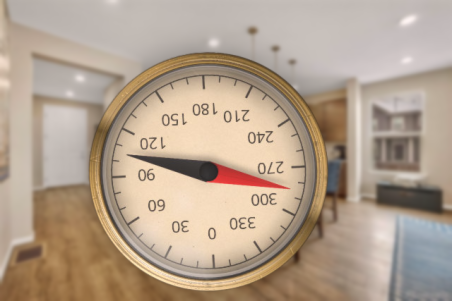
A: 285
